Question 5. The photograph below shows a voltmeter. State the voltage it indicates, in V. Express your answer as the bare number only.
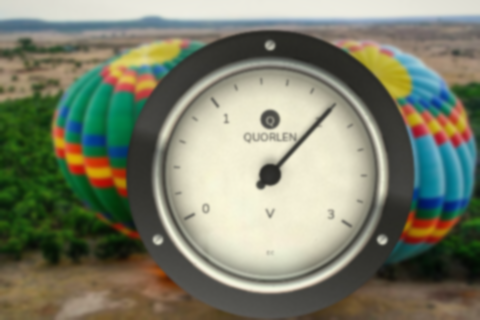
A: 2
